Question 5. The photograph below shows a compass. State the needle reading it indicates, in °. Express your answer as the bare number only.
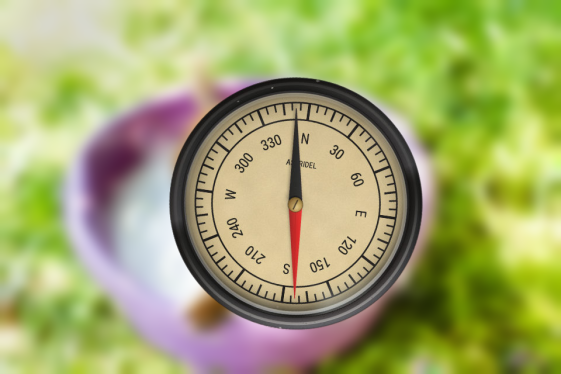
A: 172.5
